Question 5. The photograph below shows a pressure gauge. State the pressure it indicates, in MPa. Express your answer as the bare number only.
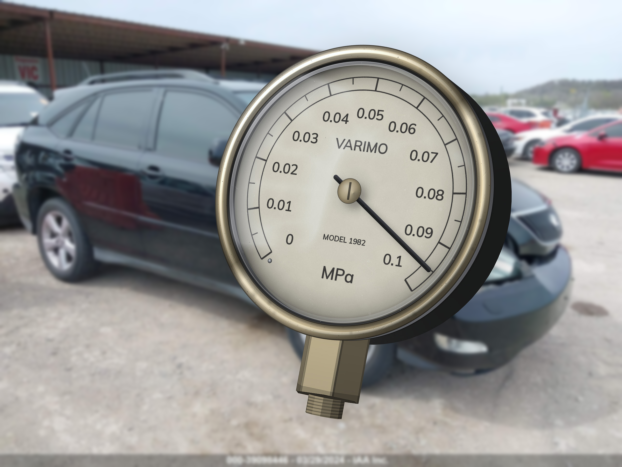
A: 0.095
